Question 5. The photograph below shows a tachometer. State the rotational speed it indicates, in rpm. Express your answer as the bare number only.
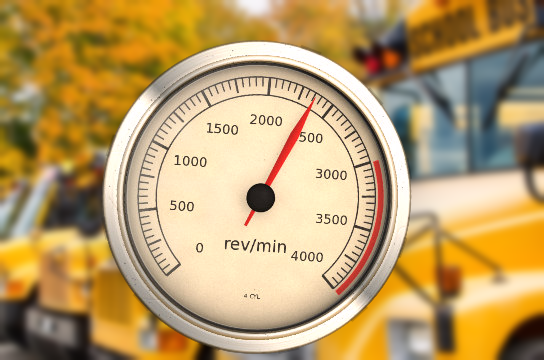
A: 2350
